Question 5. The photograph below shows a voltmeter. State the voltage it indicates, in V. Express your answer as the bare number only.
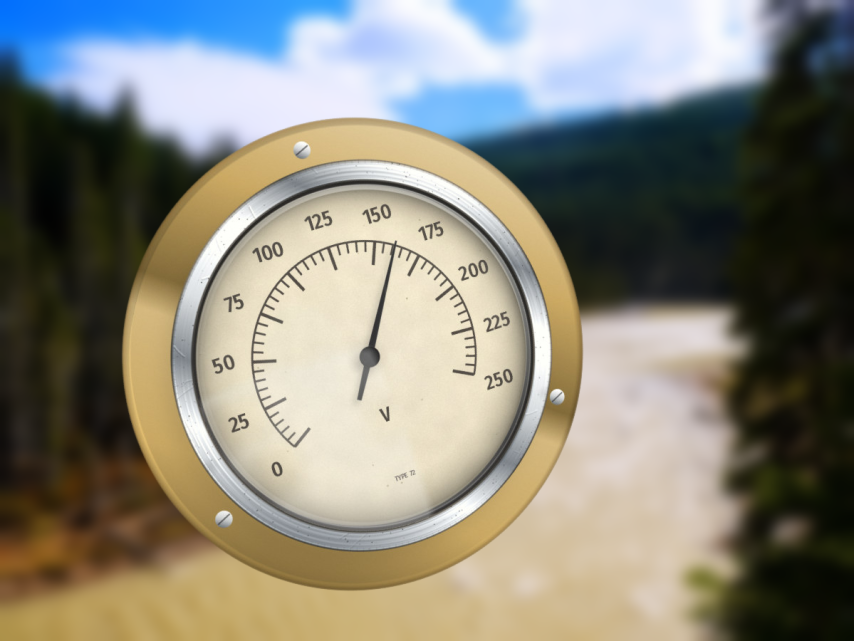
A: 160
